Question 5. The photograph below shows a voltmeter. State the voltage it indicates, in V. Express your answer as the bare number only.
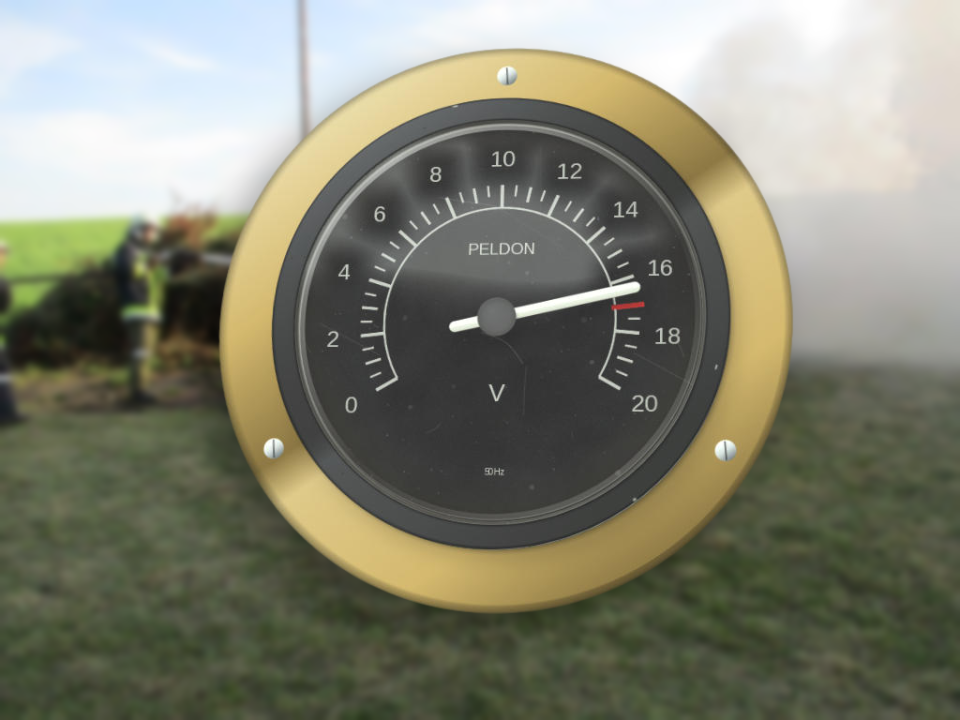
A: 16.5
